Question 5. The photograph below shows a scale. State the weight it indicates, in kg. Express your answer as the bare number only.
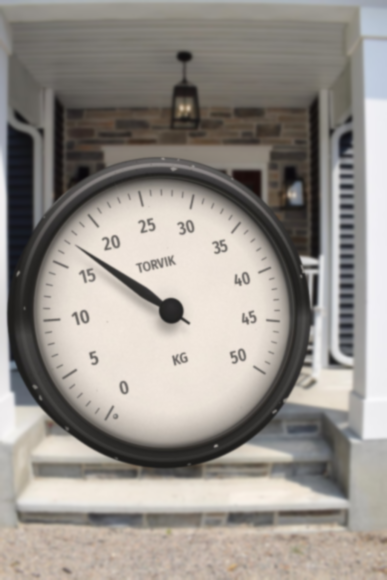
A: 17
